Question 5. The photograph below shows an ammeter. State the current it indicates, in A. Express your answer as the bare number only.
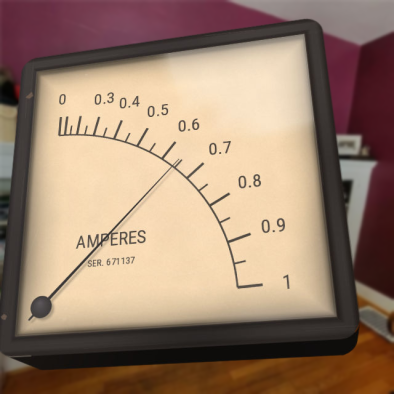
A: 0.65
